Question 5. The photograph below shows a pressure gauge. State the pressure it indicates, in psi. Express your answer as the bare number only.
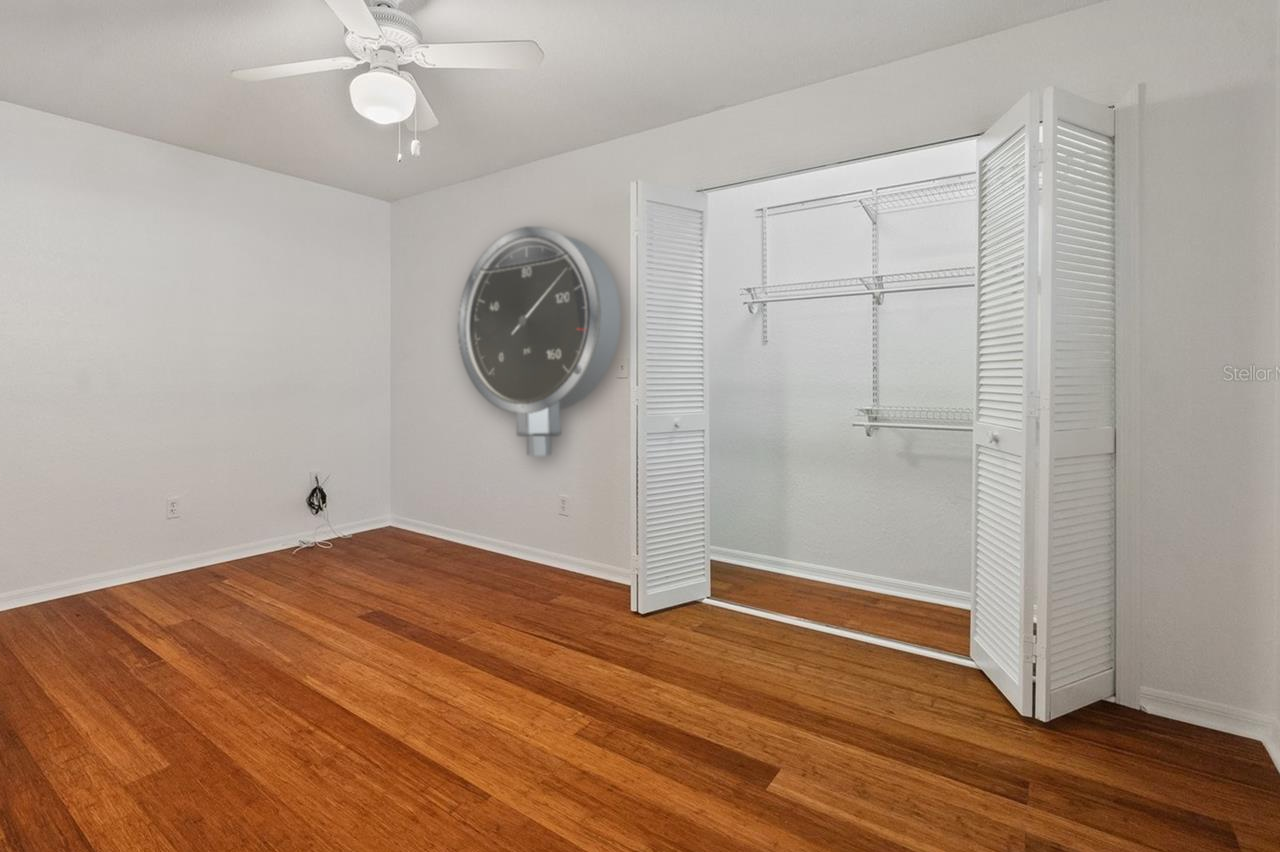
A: 110
